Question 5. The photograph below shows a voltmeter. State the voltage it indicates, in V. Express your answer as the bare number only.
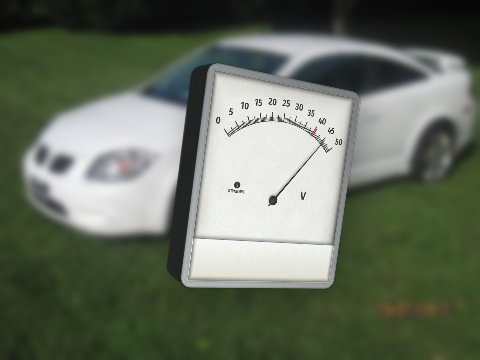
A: 45
